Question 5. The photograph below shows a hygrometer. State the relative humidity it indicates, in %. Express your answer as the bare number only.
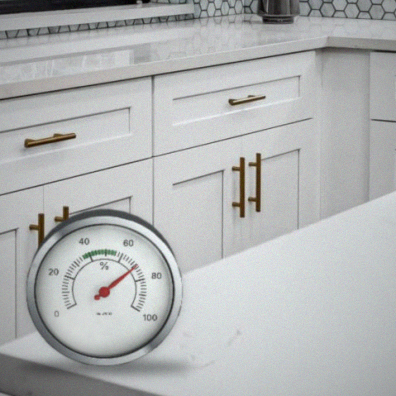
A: 70
